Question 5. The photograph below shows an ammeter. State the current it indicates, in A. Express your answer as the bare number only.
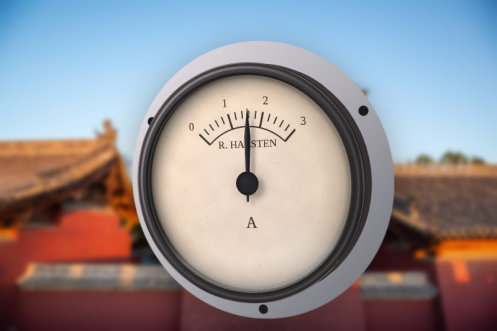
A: 1.6
